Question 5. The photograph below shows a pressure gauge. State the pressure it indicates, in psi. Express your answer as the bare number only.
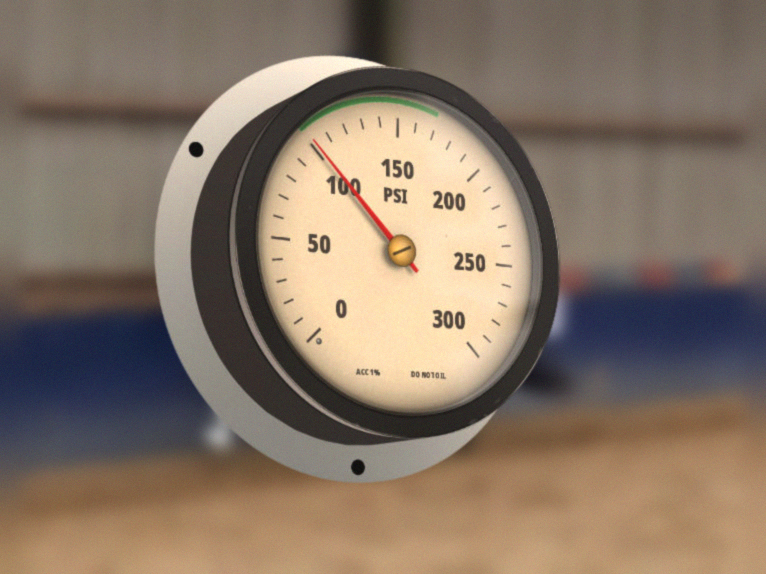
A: 100
